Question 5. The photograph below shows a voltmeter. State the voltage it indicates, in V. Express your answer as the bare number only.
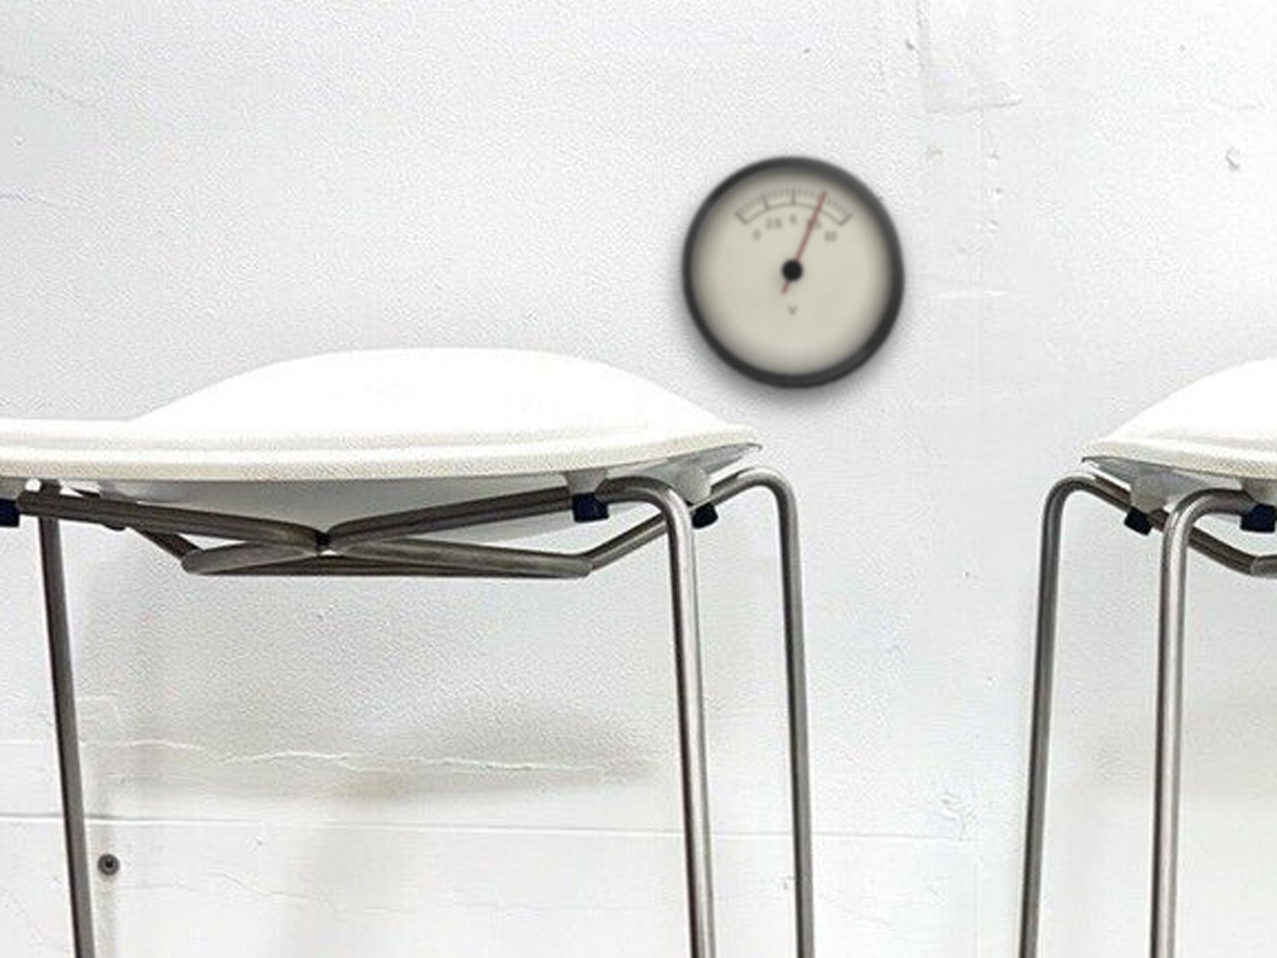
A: 7.5
